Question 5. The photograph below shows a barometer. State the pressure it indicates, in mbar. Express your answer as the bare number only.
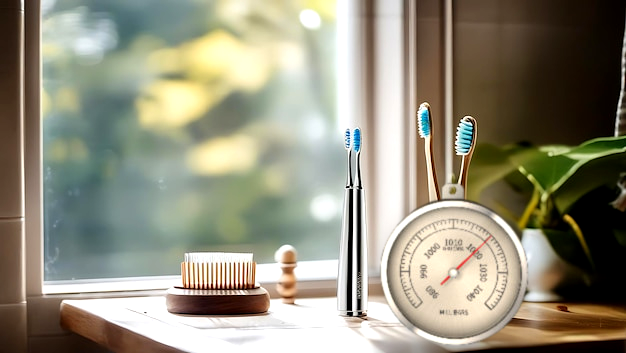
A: 1020
